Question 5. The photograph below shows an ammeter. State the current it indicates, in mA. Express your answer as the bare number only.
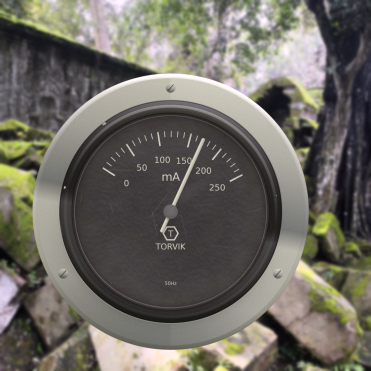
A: 170
